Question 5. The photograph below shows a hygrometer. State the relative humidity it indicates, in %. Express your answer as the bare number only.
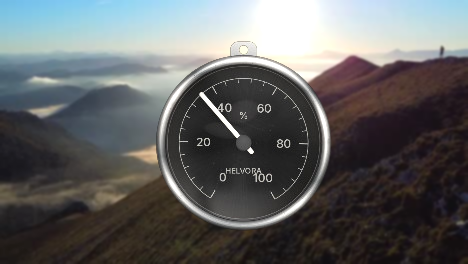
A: 36
